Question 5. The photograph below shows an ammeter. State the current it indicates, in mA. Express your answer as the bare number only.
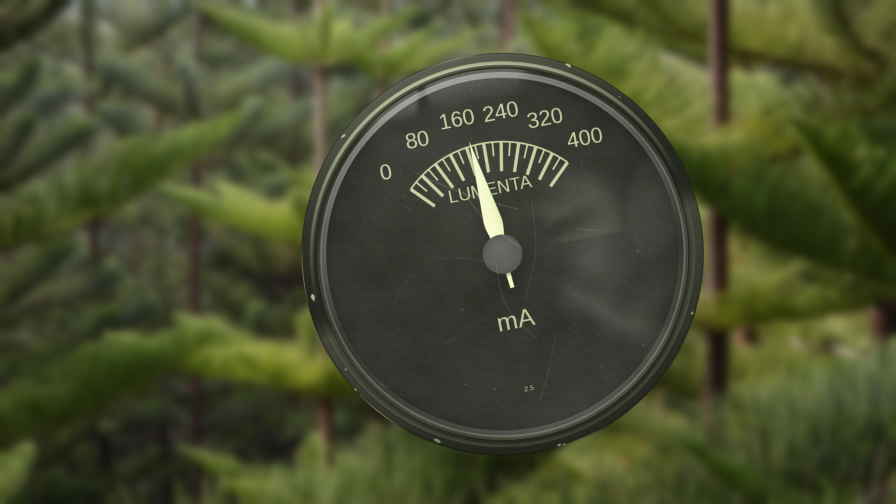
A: 170
